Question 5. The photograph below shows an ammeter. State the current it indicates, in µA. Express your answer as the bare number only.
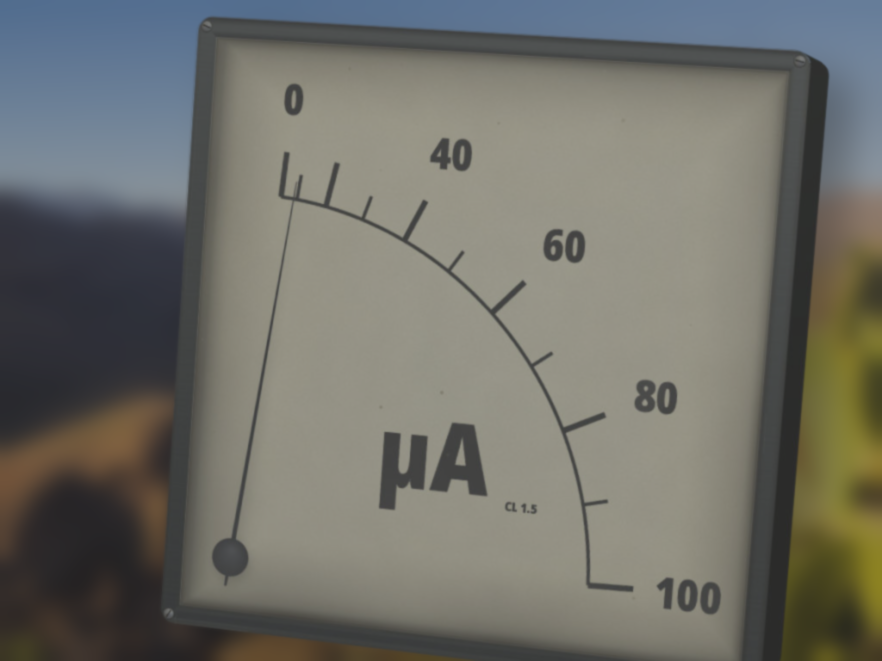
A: 10
